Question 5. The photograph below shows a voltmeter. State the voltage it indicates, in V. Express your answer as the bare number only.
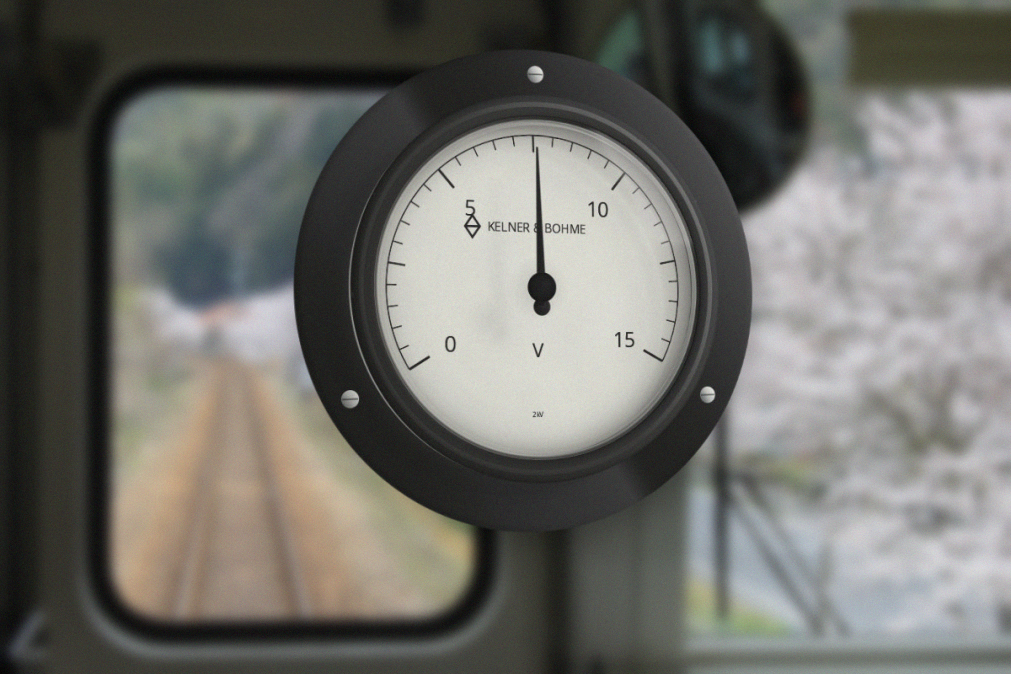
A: 7.5
